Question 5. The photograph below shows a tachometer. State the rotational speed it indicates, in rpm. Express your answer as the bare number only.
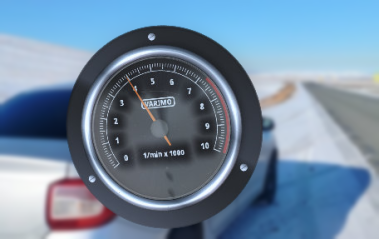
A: 4000
